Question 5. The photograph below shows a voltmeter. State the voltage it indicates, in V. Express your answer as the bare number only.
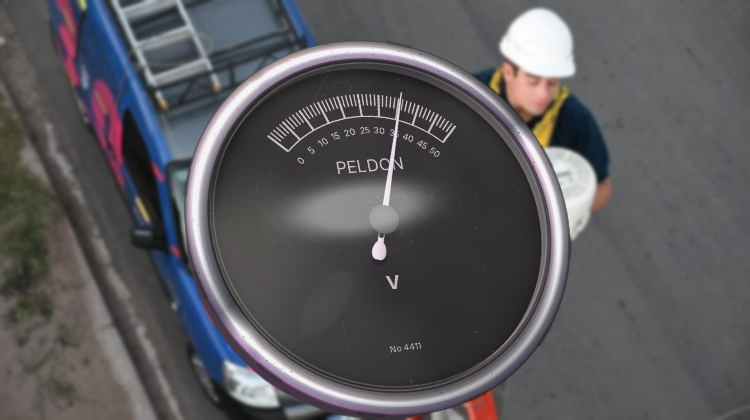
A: 35
